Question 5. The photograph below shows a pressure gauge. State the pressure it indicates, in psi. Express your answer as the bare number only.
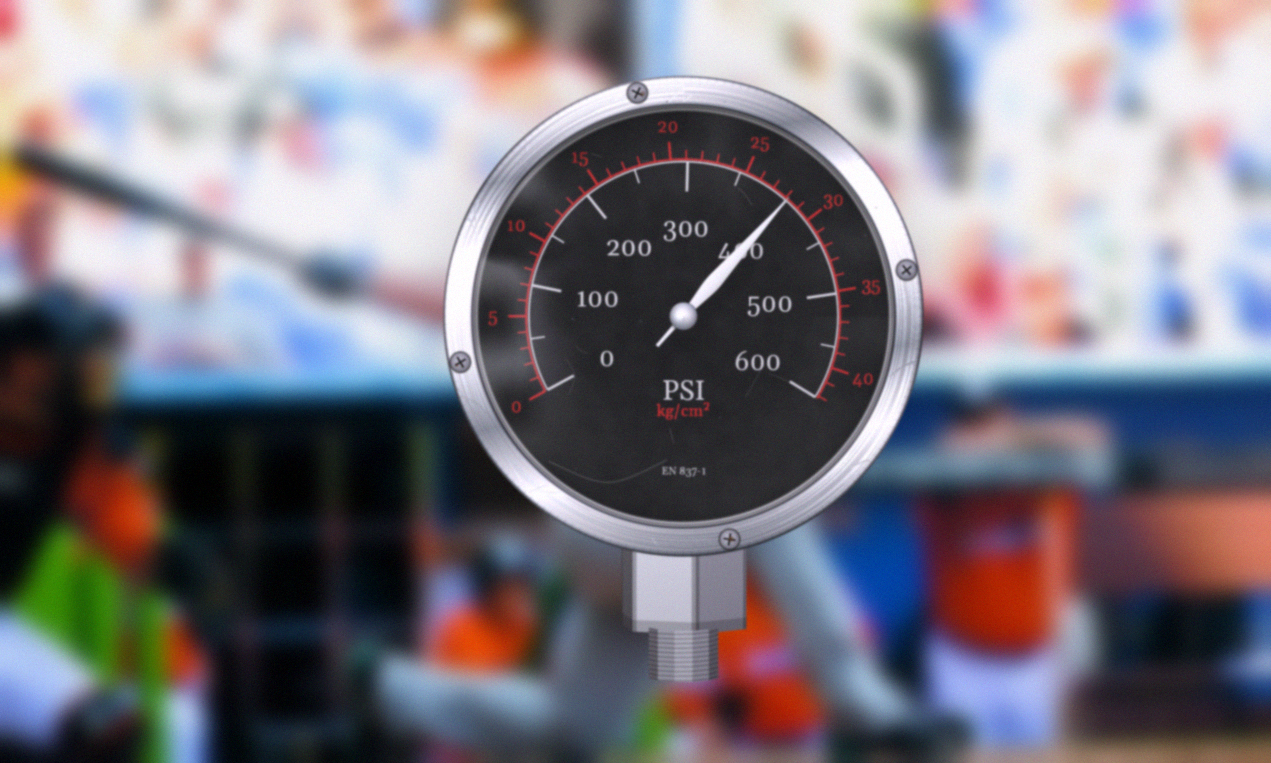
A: 400
